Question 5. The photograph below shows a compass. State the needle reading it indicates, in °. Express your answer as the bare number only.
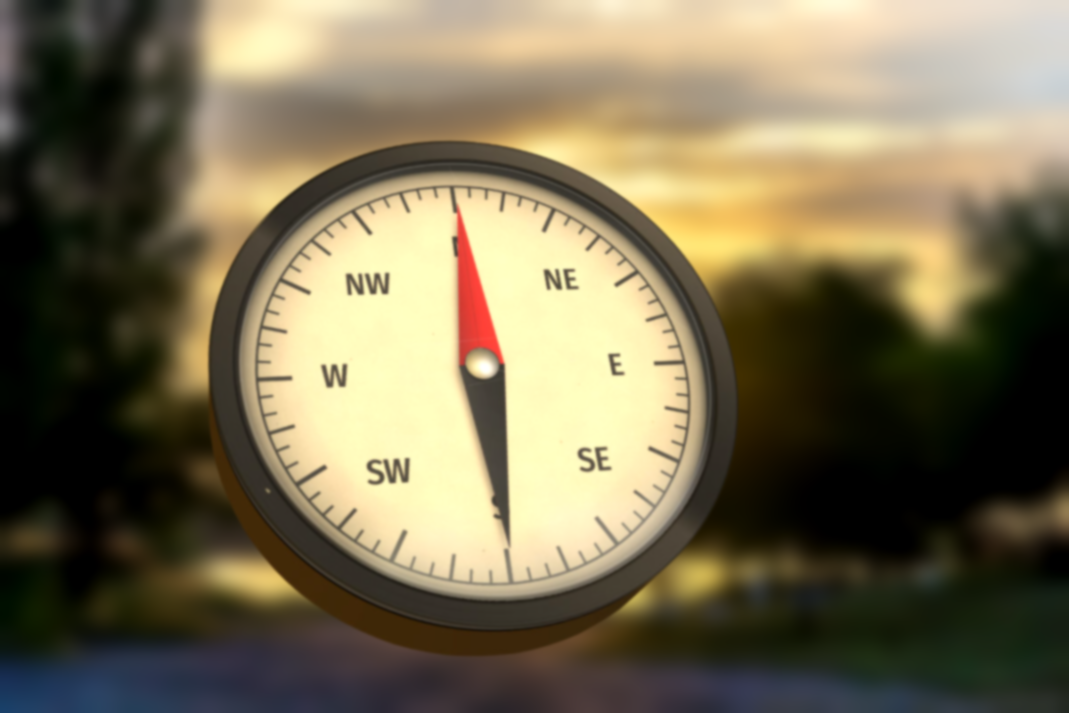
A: 0
